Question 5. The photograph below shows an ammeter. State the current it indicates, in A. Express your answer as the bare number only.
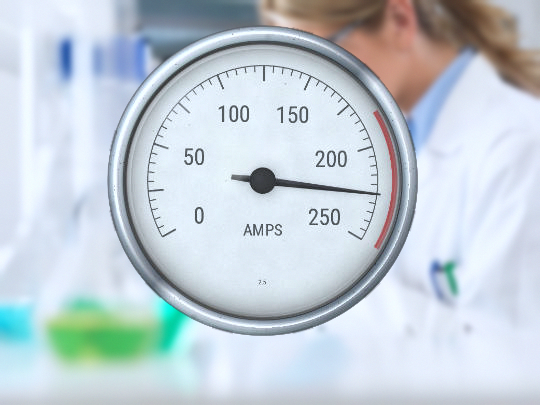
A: 225
